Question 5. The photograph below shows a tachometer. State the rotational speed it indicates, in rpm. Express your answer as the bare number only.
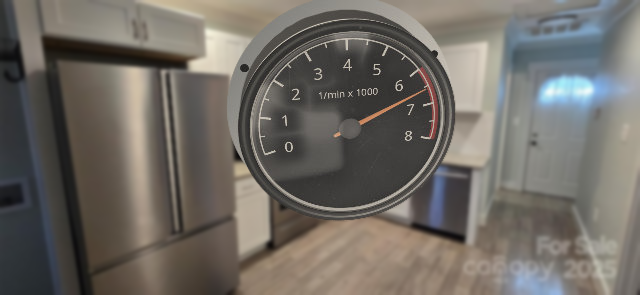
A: 6500
